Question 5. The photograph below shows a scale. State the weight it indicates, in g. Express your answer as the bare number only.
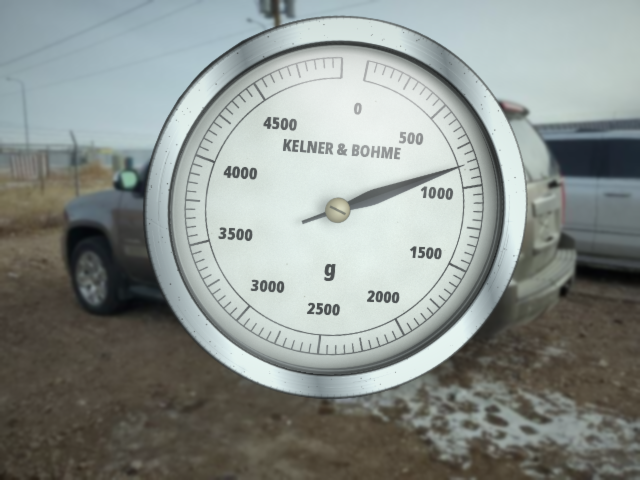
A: 850
